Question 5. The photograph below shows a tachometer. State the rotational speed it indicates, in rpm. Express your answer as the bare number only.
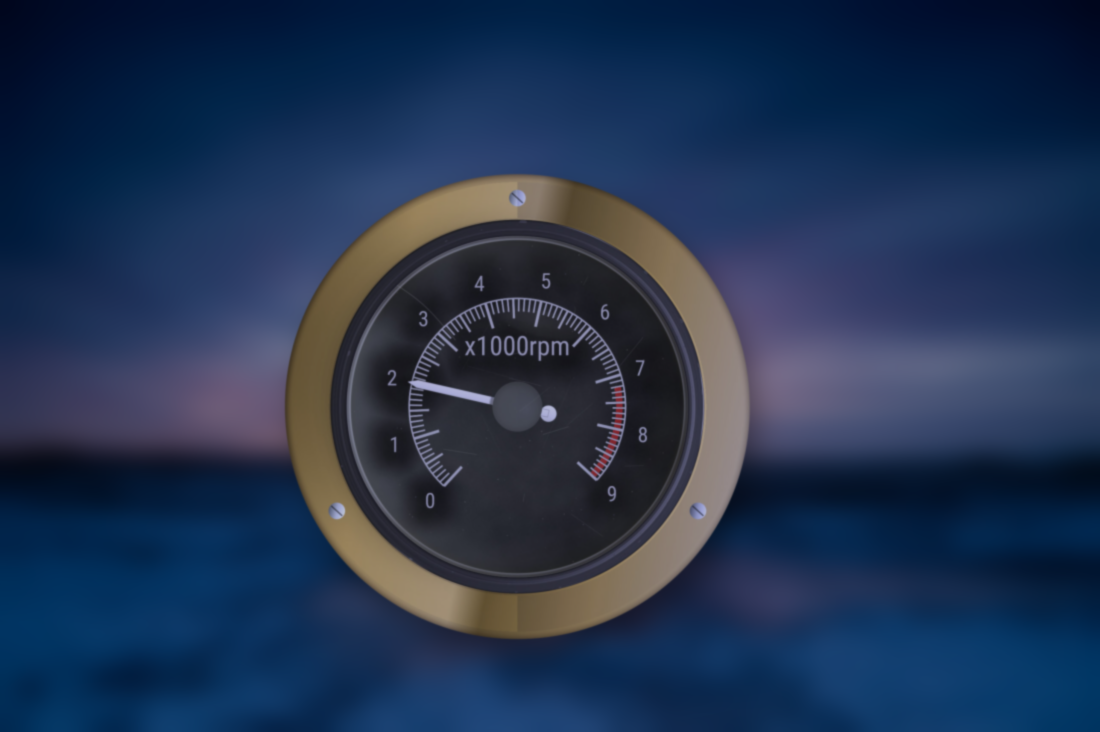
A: 2000
